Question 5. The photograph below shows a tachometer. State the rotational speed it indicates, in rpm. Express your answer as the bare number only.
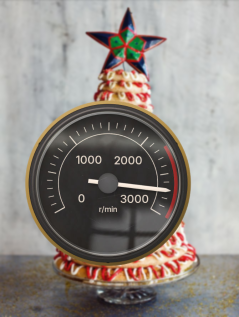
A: 2700
